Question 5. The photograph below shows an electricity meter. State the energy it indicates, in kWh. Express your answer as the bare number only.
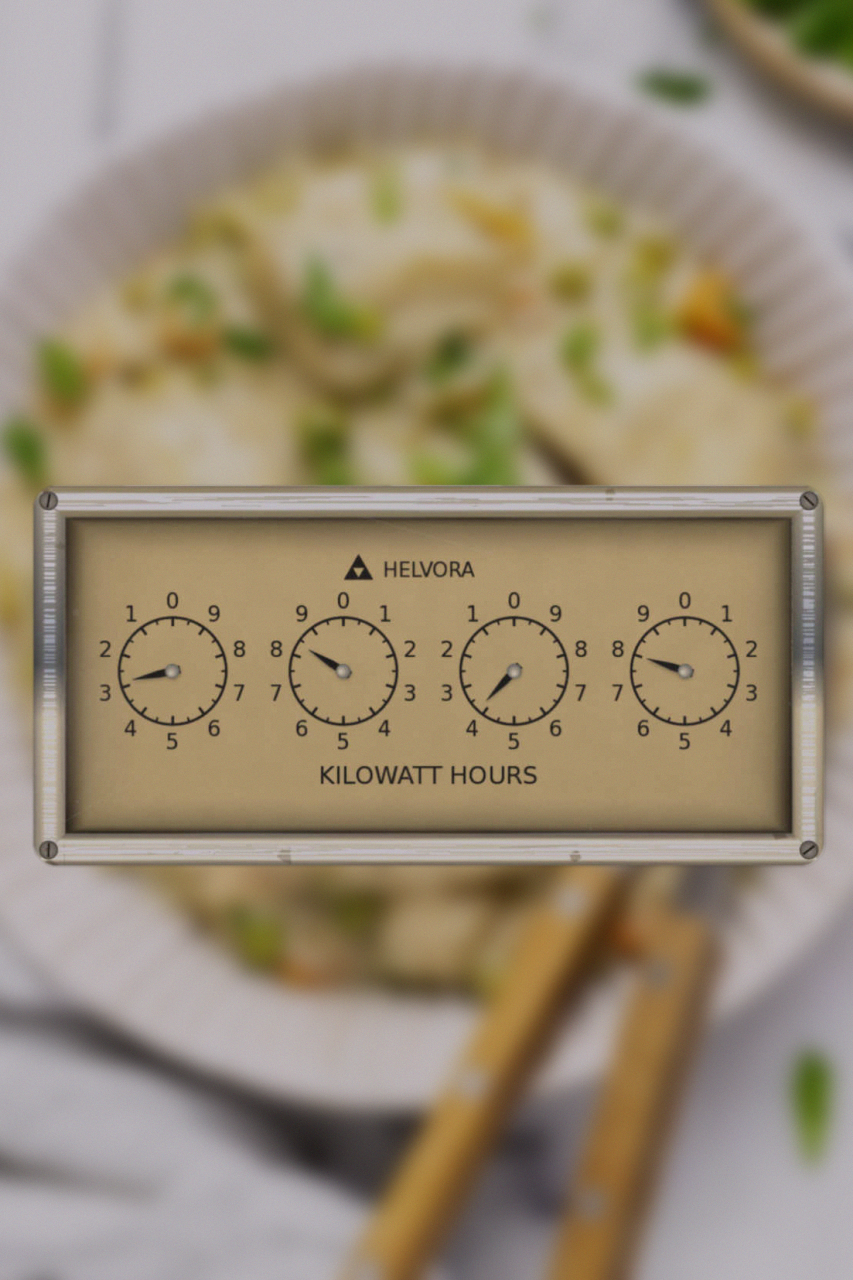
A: 2838
